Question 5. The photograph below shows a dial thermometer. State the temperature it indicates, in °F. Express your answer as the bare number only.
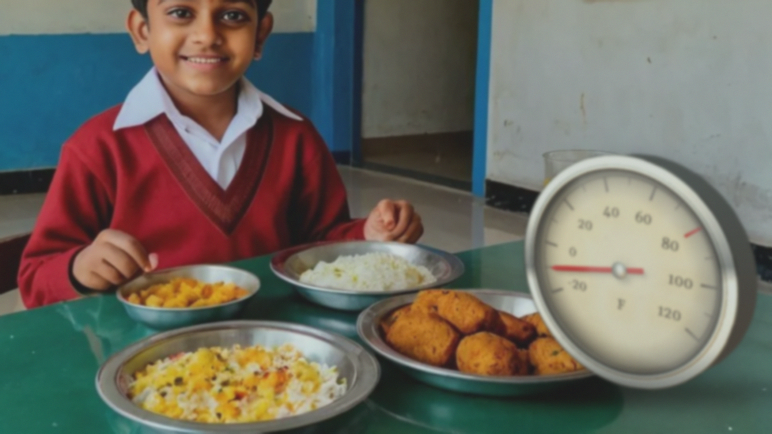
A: -10
